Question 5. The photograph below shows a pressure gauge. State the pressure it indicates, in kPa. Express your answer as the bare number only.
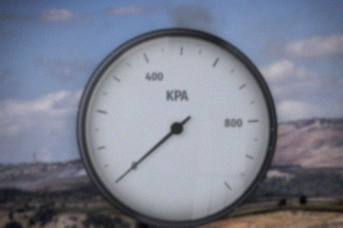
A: 0
